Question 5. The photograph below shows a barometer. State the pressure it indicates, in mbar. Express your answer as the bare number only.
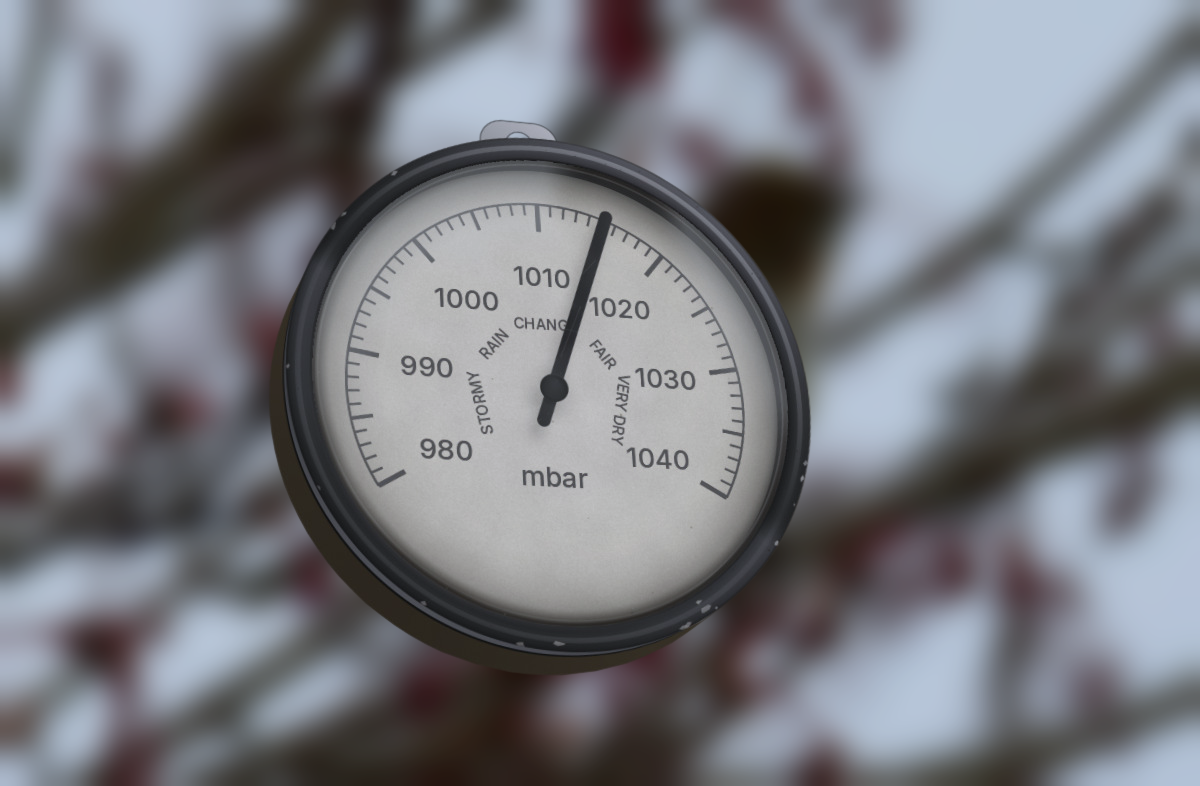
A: 1015
